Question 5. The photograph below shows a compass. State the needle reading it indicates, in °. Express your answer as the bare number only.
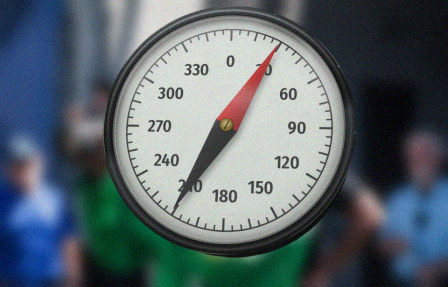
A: 30
